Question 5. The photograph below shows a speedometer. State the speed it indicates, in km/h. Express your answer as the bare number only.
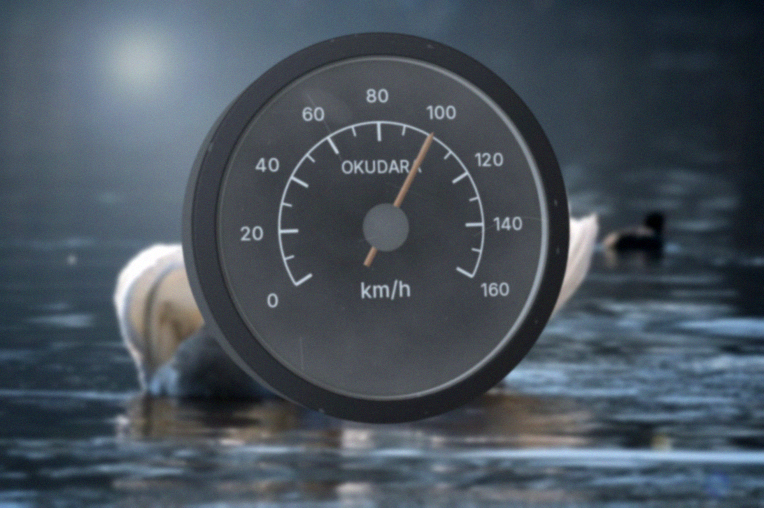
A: 100
